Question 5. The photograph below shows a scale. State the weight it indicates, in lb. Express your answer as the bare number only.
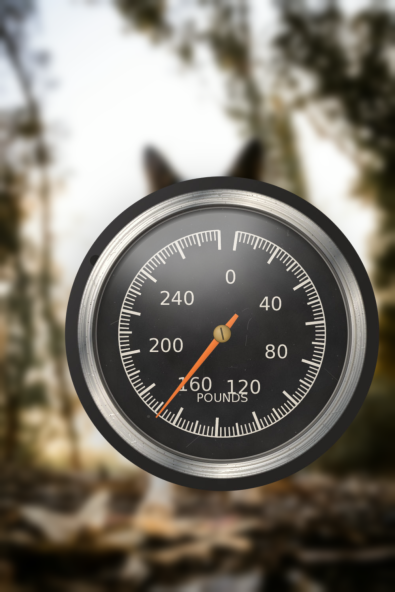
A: 168
